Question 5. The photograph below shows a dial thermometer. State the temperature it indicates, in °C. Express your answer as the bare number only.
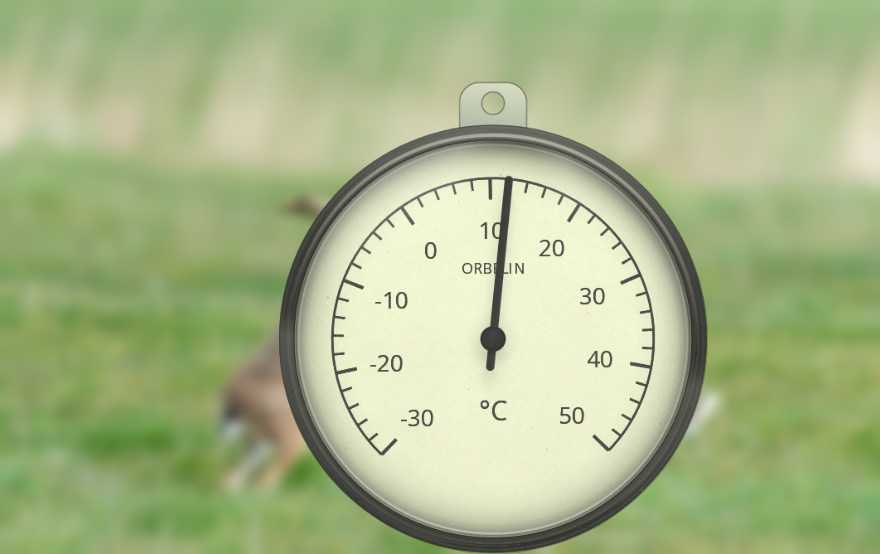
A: 12
